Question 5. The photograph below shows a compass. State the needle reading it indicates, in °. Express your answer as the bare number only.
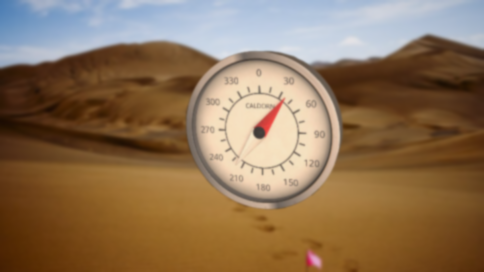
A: 37.5
